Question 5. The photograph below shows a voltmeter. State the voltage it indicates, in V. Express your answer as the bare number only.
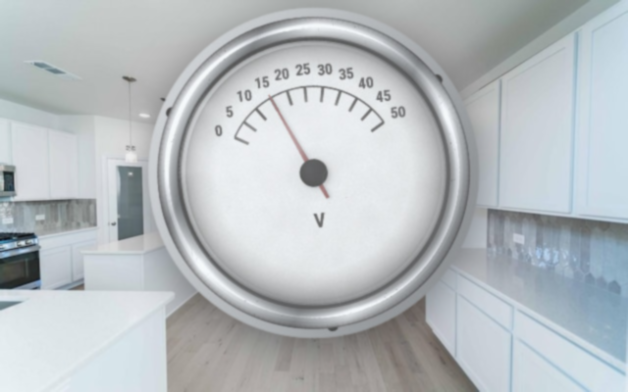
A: 15
